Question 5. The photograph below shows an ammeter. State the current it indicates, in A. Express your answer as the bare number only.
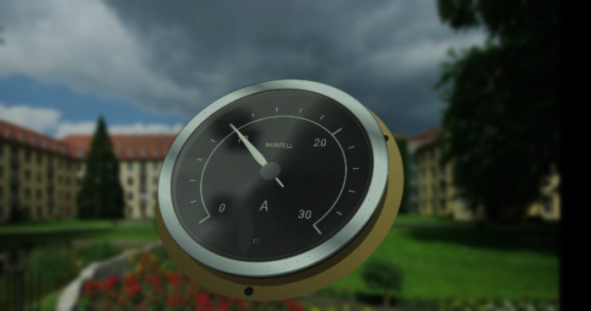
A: 10
